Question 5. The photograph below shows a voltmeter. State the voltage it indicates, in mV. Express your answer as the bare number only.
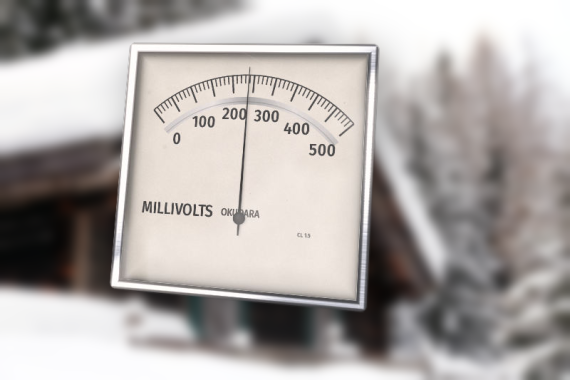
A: 240
